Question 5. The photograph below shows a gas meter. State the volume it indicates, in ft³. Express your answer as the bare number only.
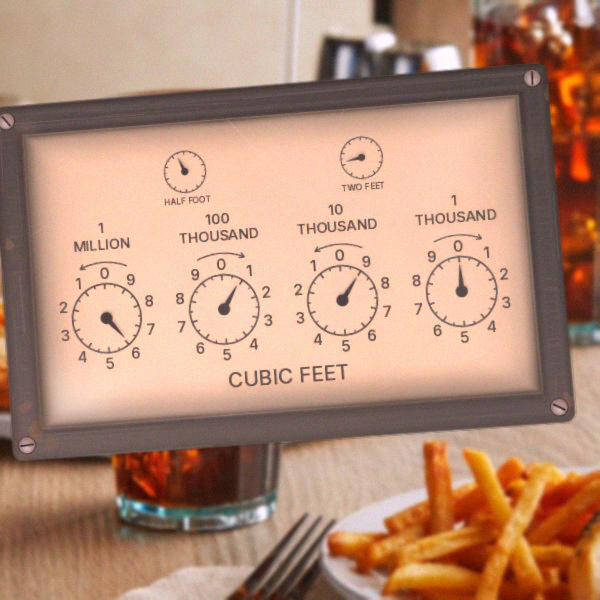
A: 609000
